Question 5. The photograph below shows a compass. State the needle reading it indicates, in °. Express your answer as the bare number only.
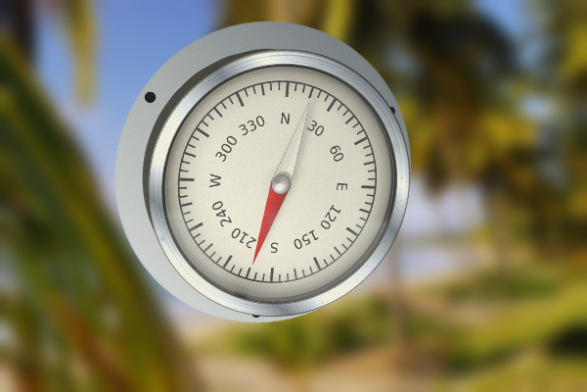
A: 195
